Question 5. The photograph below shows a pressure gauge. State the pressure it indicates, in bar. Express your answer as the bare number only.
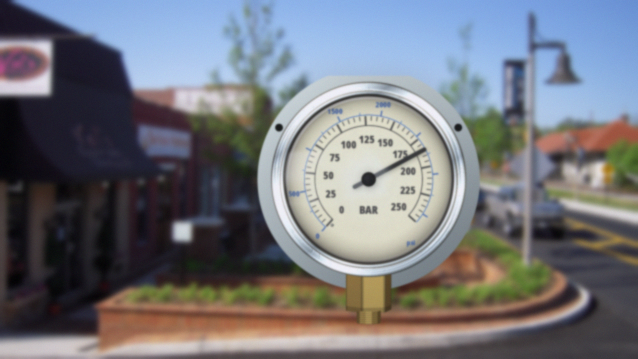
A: 185
